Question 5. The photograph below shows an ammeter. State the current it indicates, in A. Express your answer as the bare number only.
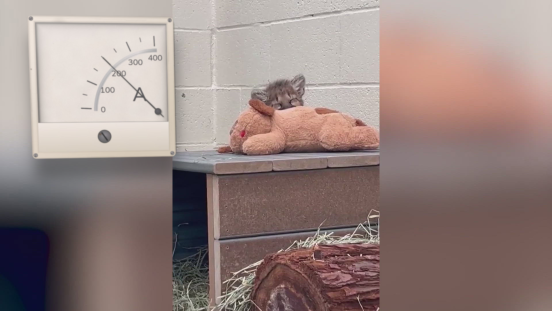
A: 200
